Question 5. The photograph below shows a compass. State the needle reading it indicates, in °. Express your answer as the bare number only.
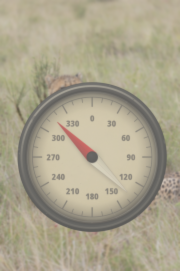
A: 315
